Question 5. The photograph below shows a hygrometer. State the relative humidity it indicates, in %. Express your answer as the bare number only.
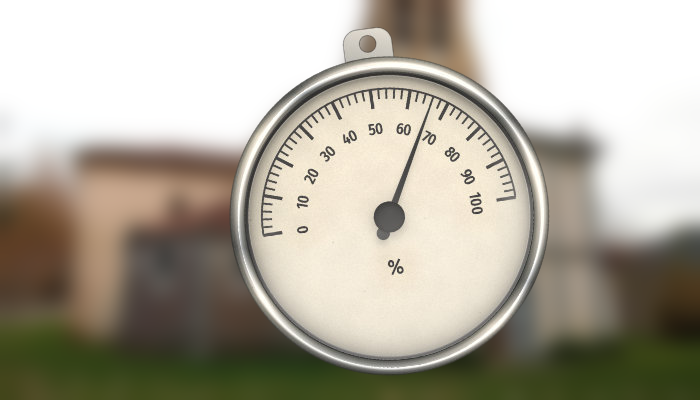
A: 66
